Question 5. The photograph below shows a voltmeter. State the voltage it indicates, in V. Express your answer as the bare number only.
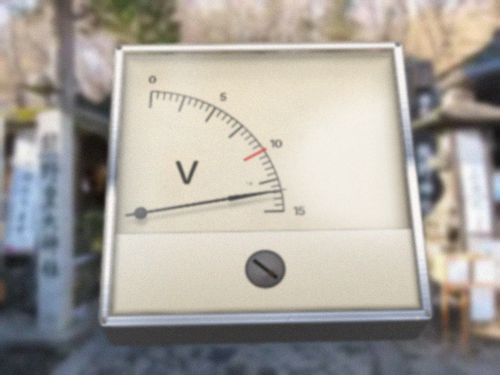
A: 13.5
